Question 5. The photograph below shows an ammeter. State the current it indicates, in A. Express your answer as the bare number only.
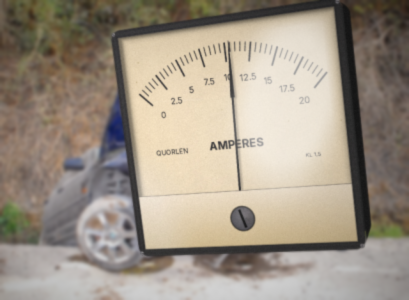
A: 10.5
